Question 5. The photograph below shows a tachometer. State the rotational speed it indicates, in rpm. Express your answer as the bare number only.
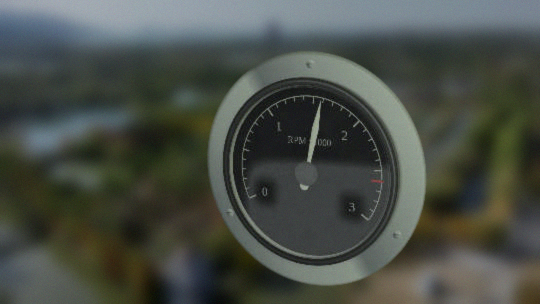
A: 1600
